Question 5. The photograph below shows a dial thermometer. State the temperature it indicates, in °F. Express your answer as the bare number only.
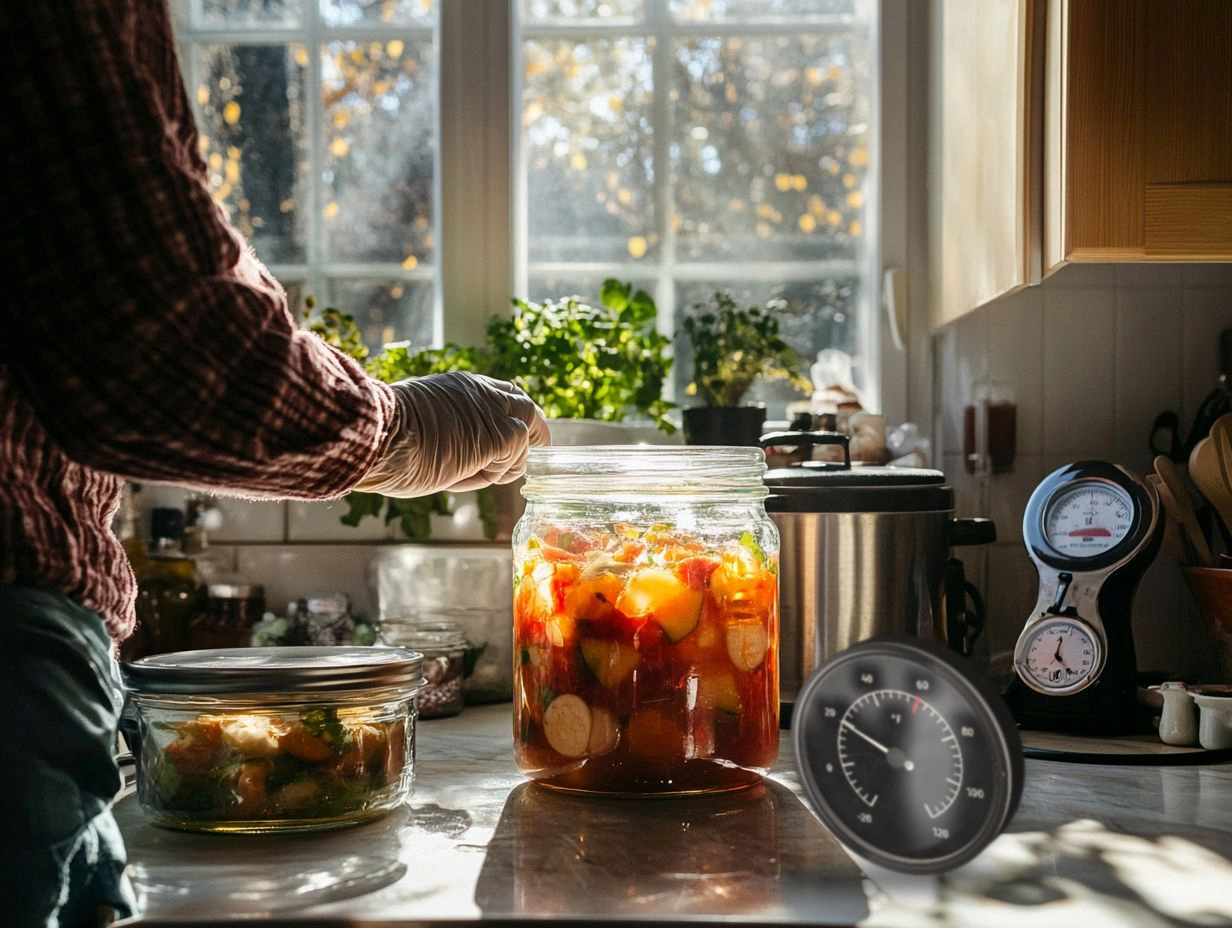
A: 20
